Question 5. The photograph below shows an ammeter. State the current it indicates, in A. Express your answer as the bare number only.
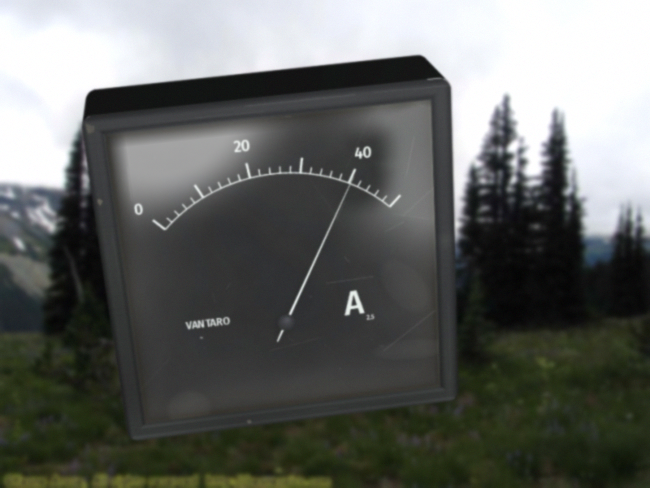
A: 40
